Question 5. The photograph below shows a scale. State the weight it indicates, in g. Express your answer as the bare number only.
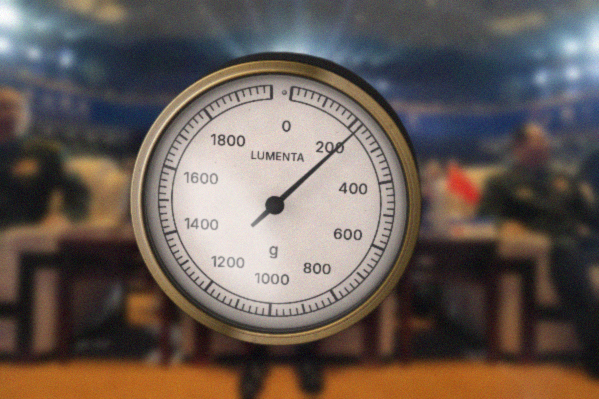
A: 220
